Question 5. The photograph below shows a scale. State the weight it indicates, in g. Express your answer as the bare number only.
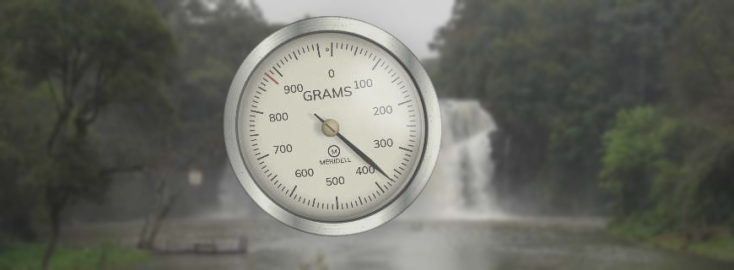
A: 370
